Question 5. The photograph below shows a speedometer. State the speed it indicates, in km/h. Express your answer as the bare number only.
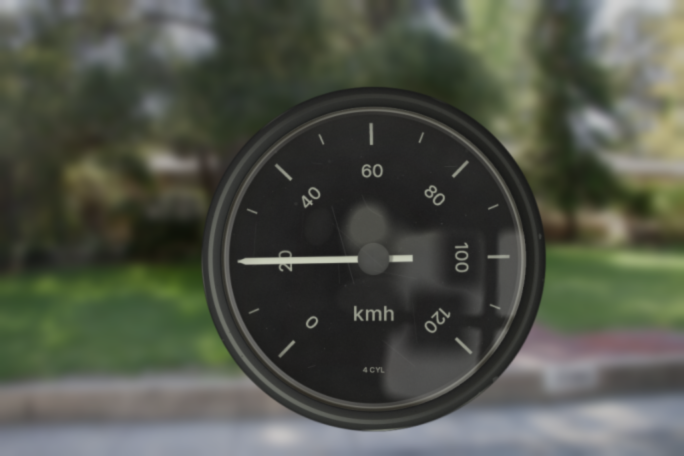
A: 20
